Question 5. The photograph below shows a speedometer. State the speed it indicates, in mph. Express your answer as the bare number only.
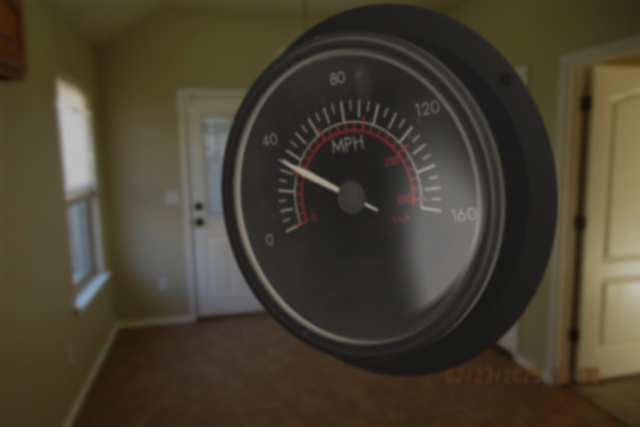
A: 35
